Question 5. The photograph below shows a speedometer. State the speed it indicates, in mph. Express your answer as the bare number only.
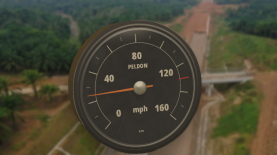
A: 25
